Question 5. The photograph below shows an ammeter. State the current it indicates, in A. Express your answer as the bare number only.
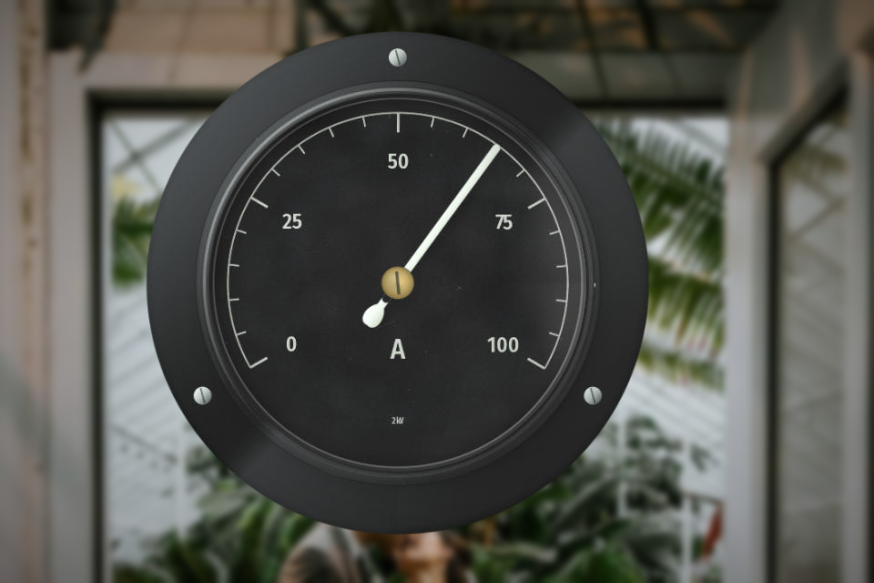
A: 65
